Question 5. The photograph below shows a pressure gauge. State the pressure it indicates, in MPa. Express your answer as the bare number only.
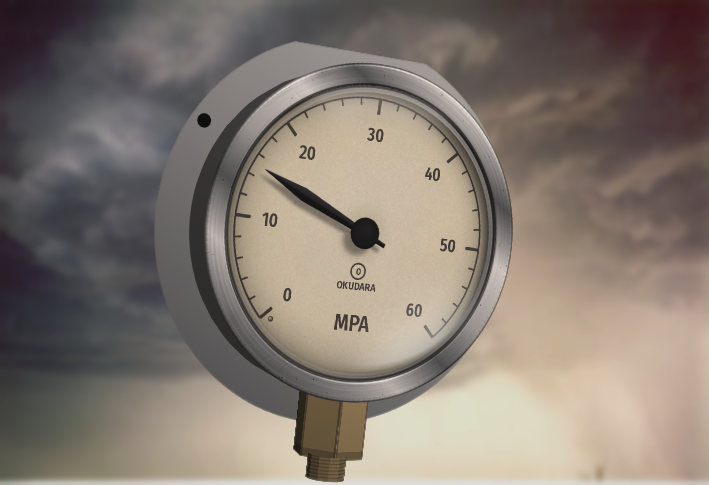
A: 15
